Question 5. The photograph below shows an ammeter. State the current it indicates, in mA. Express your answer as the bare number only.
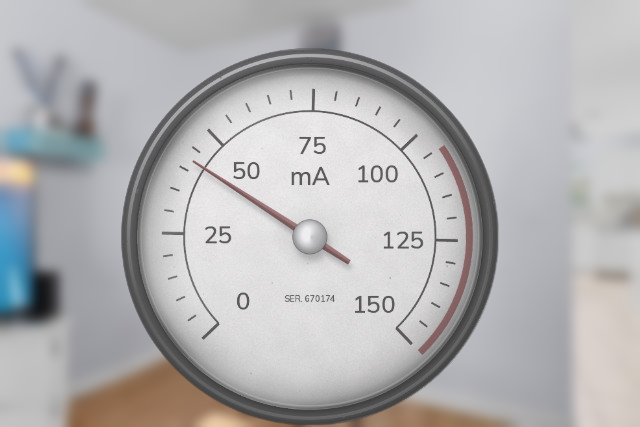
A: 42.5
